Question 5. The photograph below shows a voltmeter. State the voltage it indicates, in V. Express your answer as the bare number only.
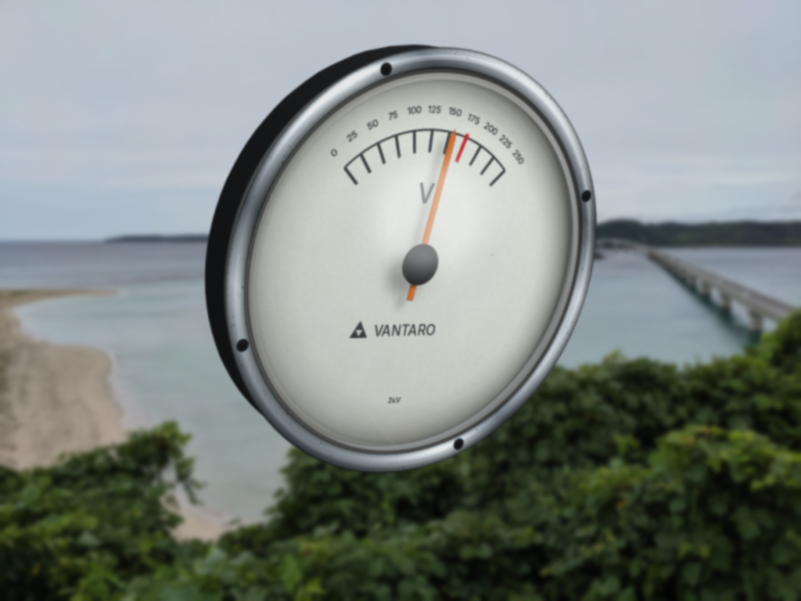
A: 150
